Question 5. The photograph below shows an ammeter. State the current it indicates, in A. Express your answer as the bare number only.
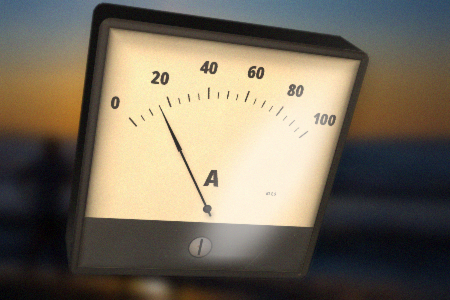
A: 15
